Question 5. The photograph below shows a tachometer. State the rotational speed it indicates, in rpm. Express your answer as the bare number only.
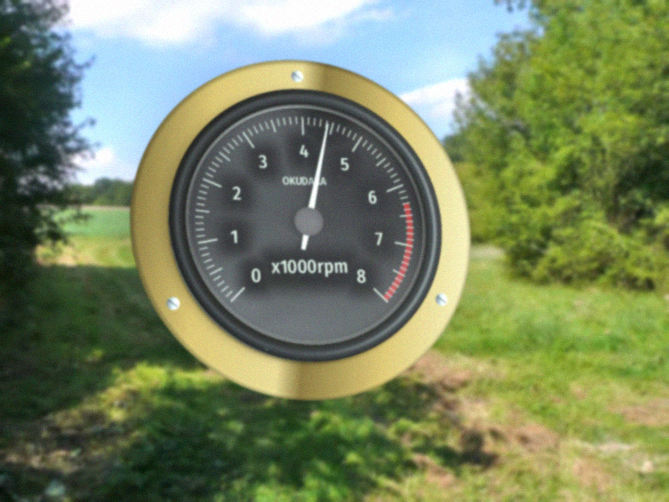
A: 4400
